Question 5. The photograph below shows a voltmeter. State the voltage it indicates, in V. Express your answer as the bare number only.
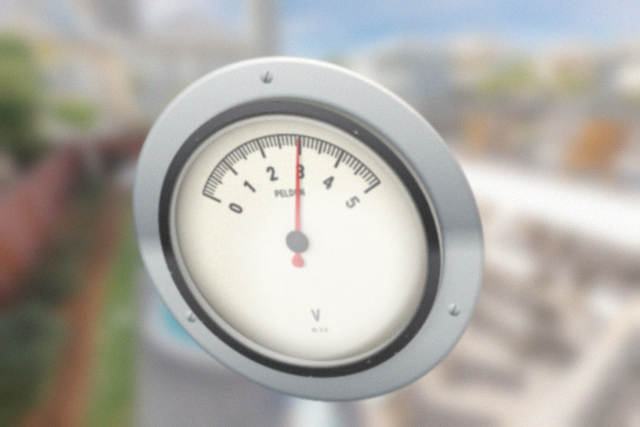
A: 3
